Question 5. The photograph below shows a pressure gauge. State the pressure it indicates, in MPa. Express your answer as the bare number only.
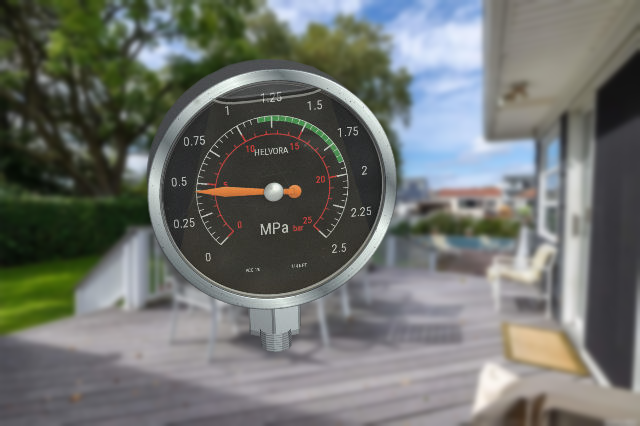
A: 0.45
